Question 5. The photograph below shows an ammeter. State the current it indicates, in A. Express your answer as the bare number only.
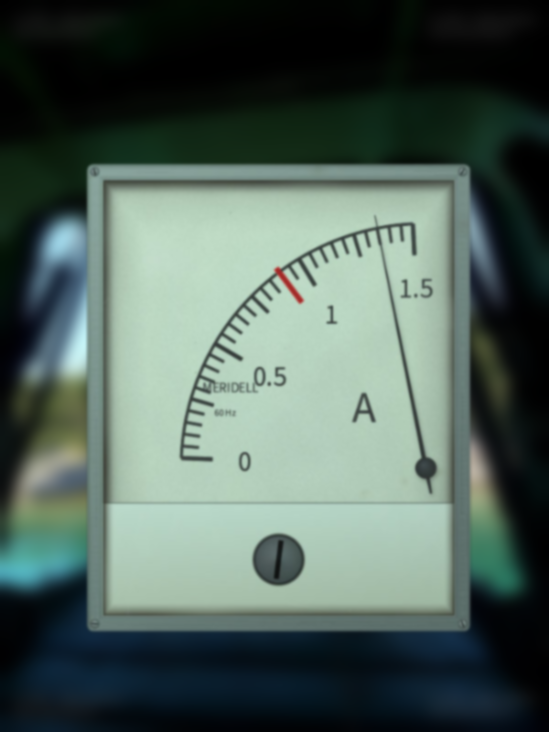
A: 1.35
